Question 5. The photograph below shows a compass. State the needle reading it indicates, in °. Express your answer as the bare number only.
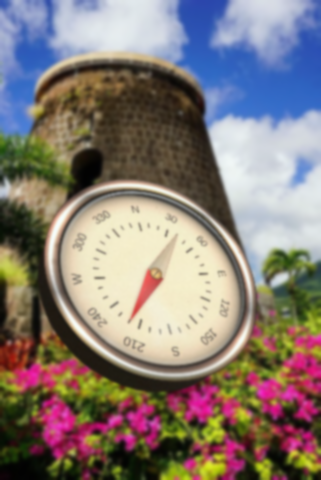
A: 220
